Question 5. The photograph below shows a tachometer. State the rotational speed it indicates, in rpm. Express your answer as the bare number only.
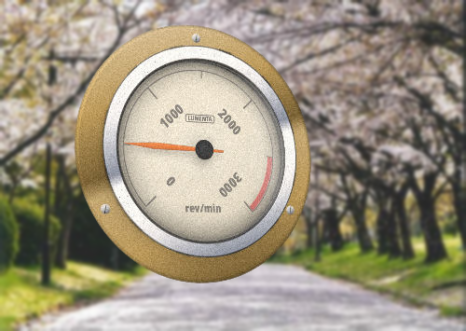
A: 500
